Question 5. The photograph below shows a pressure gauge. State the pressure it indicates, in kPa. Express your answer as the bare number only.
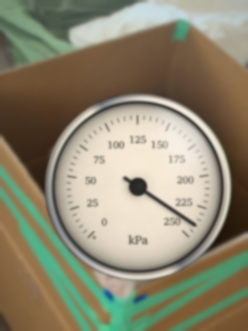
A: 240
